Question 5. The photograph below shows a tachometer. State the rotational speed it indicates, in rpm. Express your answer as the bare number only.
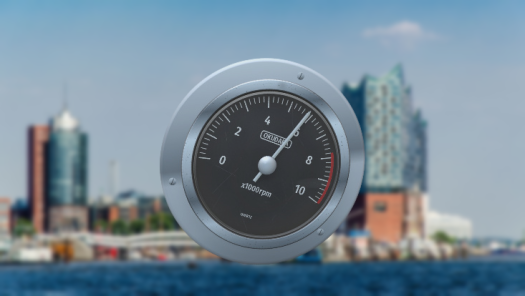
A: 5800
